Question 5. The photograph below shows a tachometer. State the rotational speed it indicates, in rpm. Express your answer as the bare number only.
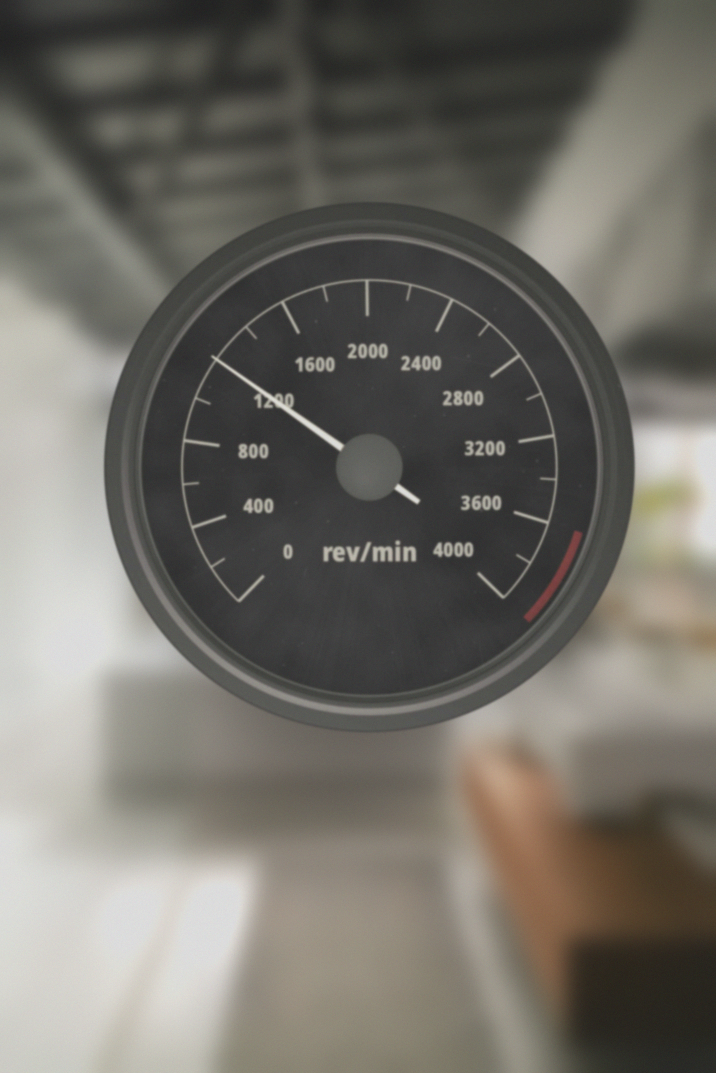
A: 1200
